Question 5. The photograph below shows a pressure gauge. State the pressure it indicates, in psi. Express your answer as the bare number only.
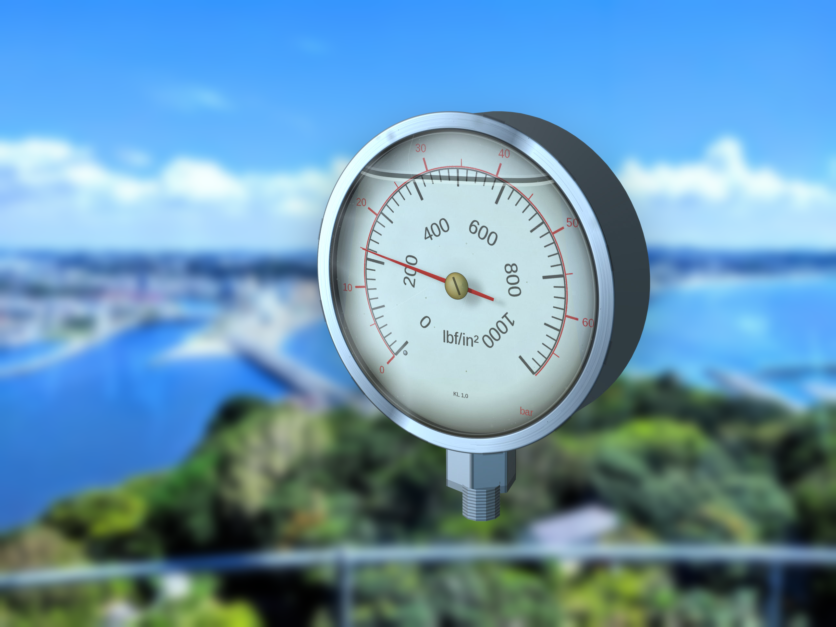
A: 220
